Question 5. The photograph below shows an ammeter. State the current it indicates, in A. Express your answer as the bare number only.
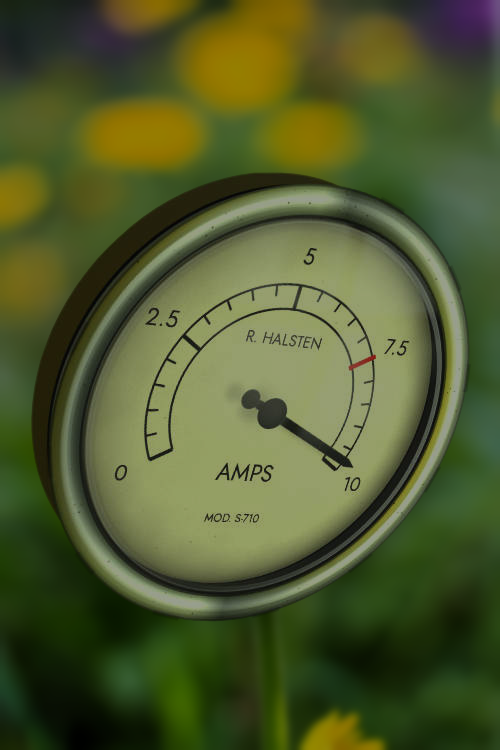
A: 9.75
